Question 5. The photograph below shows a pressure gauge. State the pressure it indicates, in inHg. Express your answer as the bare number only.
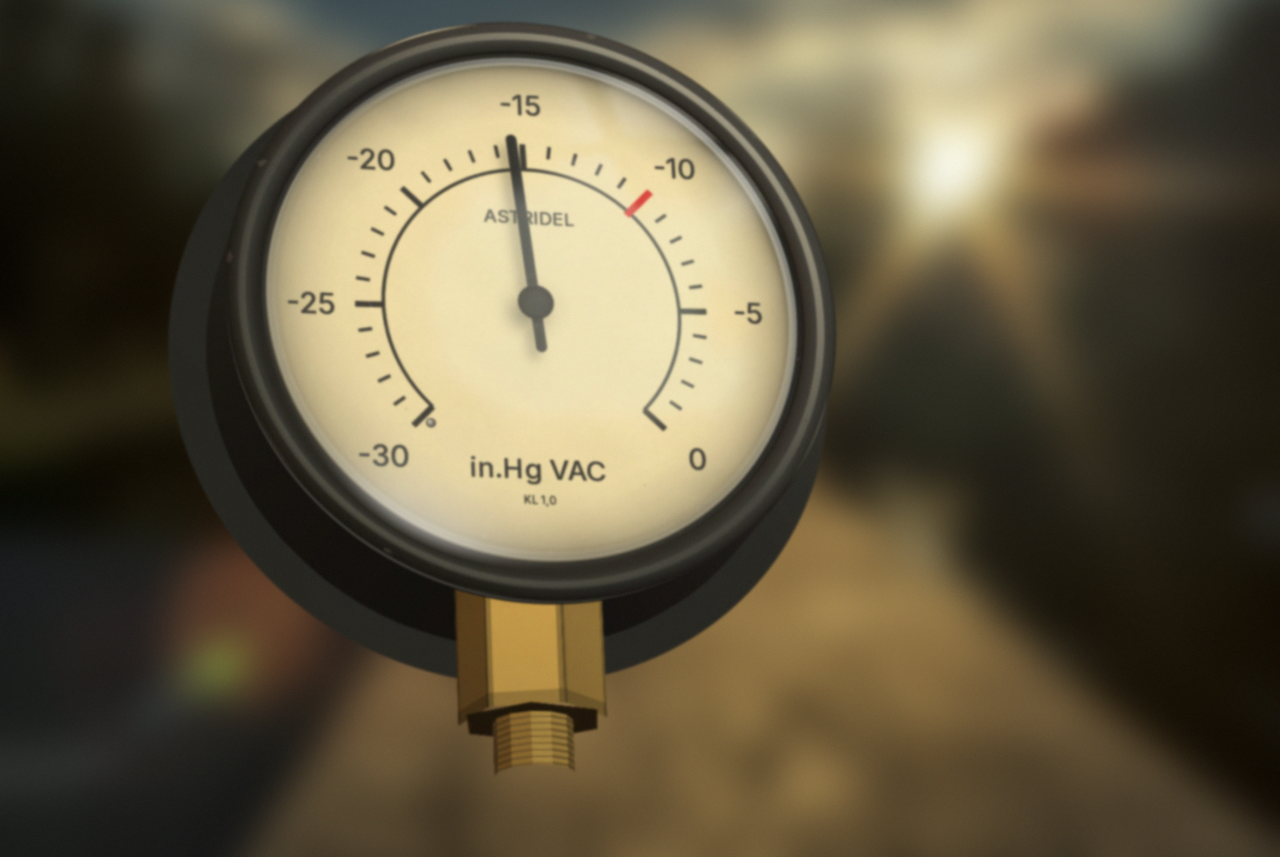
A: -15.5
